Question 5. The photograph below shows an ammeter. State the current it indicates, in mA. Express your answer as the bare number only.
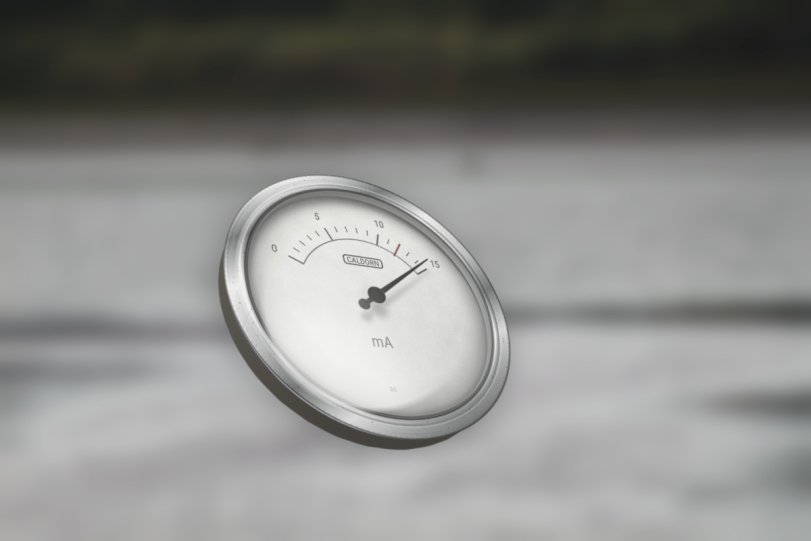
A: 14.5
